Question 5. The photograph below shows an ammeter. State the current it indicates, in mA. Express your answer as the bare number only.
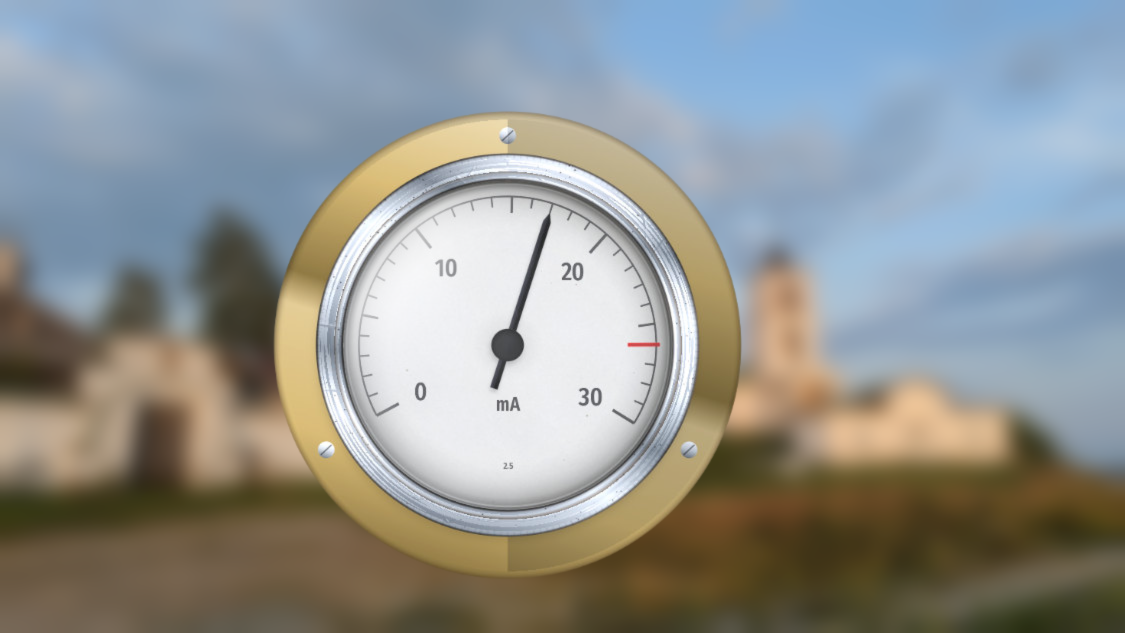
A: 17
